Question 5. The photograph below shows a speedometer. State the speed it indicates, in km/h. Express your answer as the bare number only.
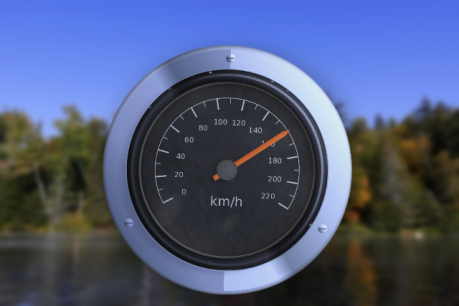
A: 160
